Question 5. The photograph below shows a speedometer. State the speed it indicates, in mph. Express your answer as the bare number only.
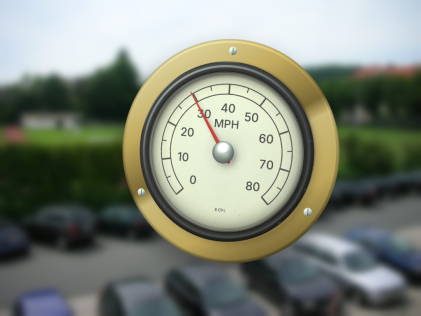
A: 30
